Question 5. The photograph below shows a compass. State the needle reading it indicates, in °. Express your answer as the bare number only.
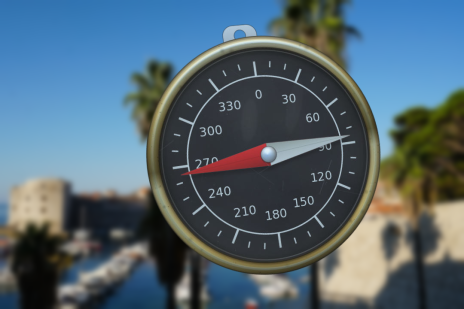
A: 265
